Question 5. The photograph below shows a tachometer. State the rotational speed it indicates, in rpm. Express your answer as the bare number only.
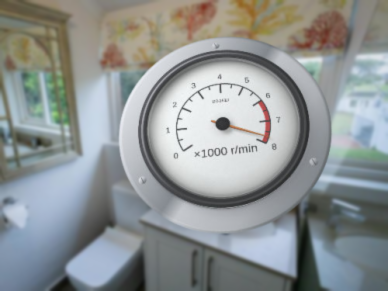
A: 7750
